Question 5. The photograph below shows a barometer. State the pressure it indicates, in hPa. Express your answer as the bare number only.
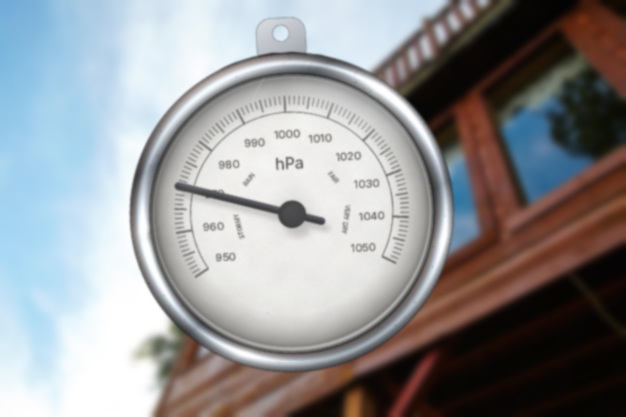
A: 970
